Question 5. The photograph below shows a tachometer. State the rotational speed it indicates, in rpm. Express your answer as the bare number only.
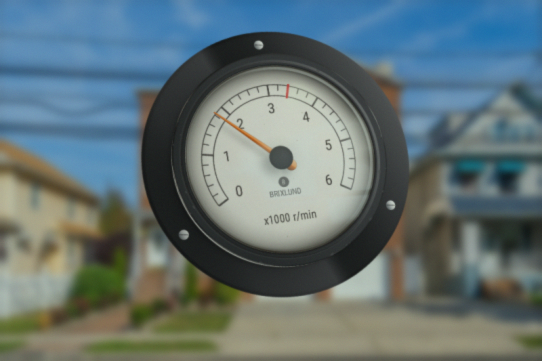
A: 1800
